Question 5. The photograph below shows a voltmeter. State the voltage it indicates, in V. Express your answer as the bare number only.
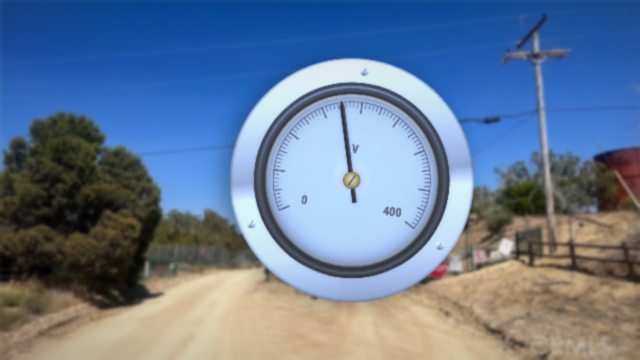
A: 175
